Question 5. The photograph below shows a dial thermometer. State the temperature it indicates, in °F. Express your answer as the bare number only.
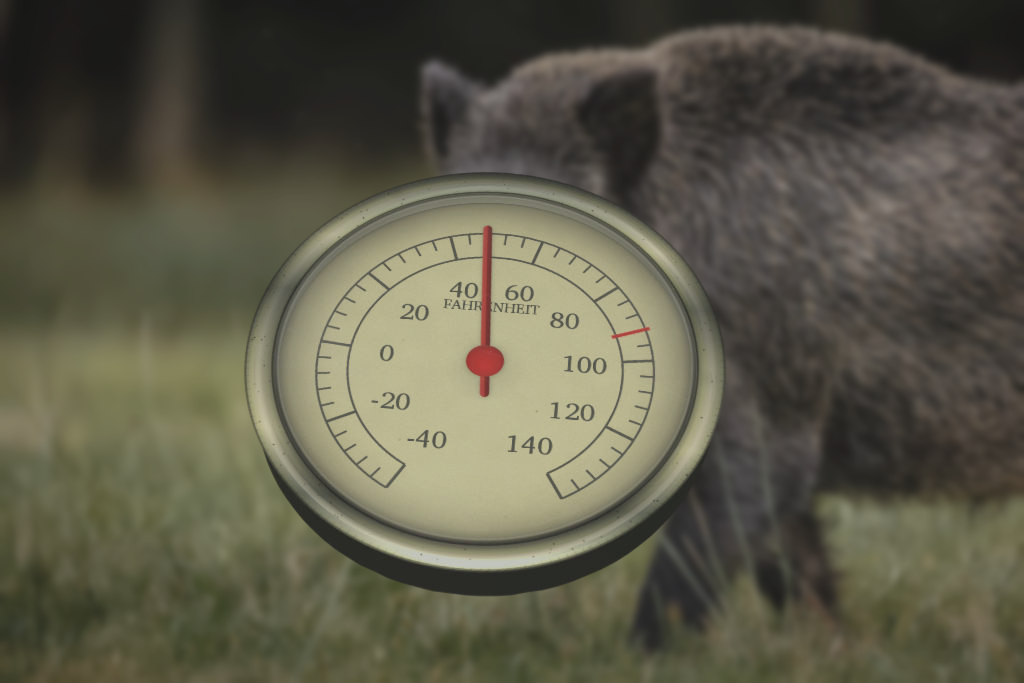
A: 48
